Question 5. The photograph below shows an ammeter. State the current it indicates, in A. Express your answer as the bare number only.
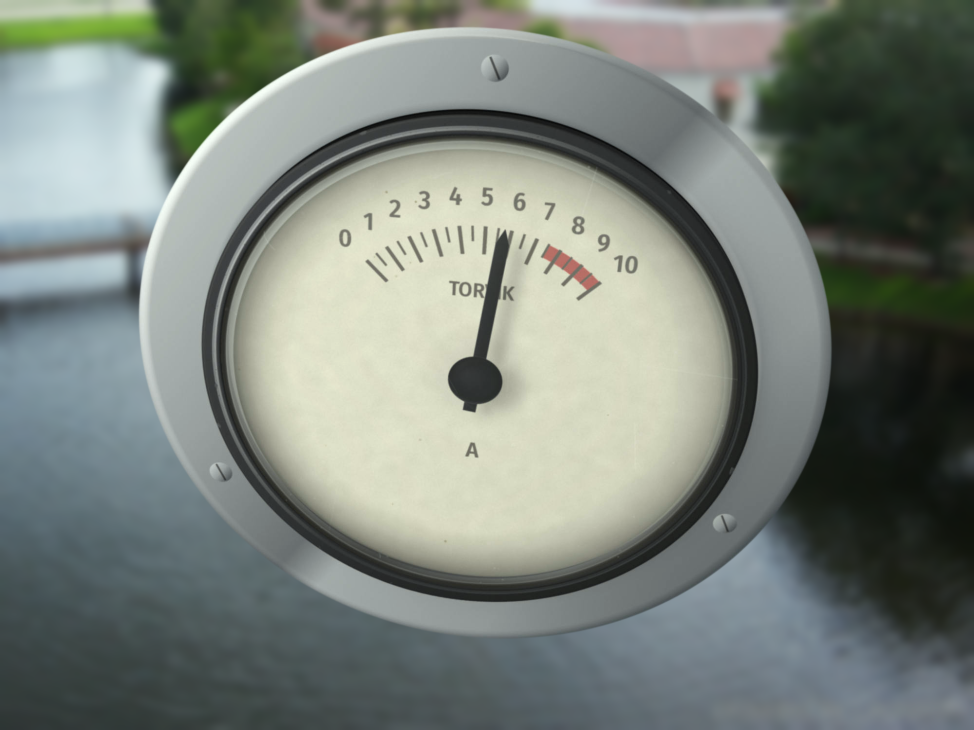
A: 5.75
